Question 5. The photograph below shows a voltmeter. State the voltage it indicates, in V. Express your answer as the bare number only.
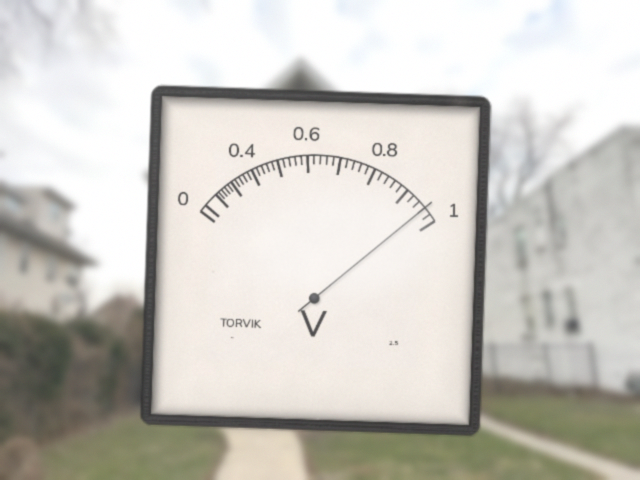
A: 0.96
